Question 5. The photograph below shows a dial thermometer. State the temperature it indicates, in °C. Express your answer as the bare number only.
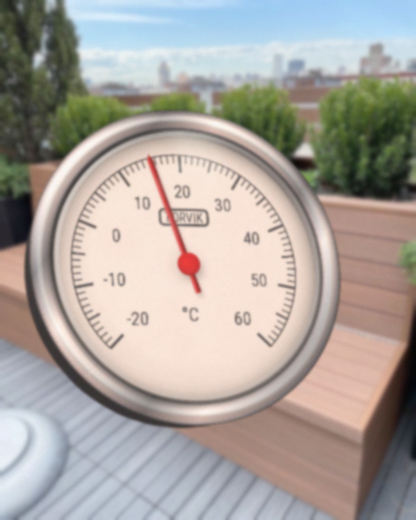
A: 15
